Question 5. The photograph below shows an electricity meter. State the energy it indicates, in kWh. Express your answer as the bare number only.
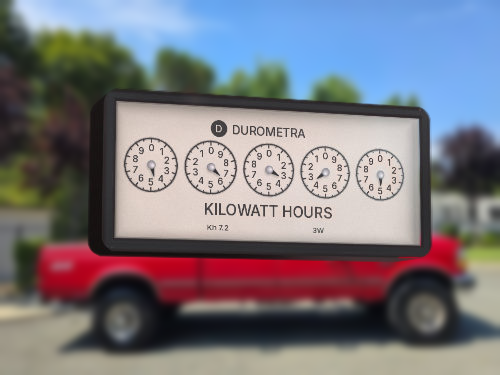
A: 46335
